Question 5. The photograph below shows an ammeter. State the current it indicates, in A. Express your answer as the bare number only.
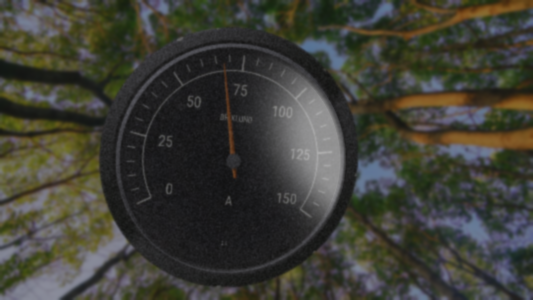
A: 67.5
